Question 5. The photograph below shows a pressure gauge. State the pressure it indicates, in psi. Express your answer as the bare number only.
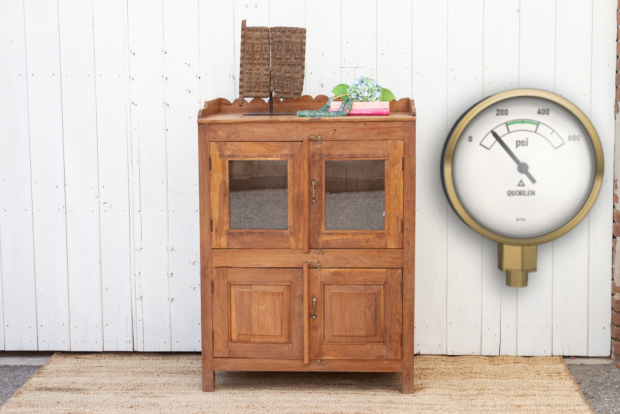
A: 100
